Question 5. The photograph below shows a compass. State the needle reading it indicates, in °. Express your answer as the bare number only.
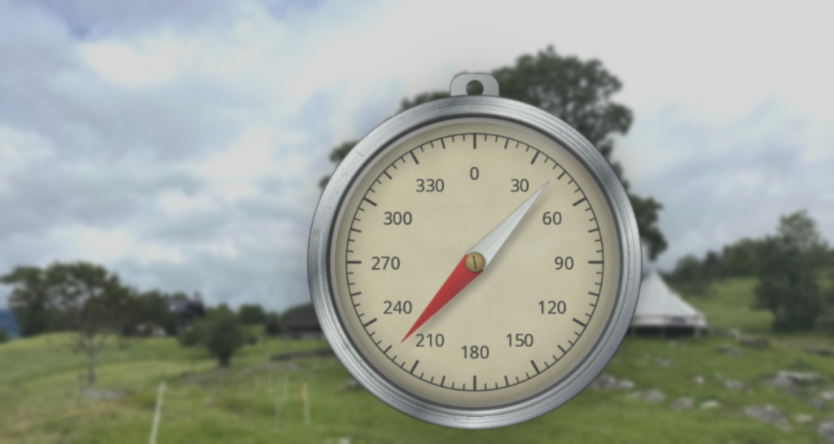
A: 222.5
